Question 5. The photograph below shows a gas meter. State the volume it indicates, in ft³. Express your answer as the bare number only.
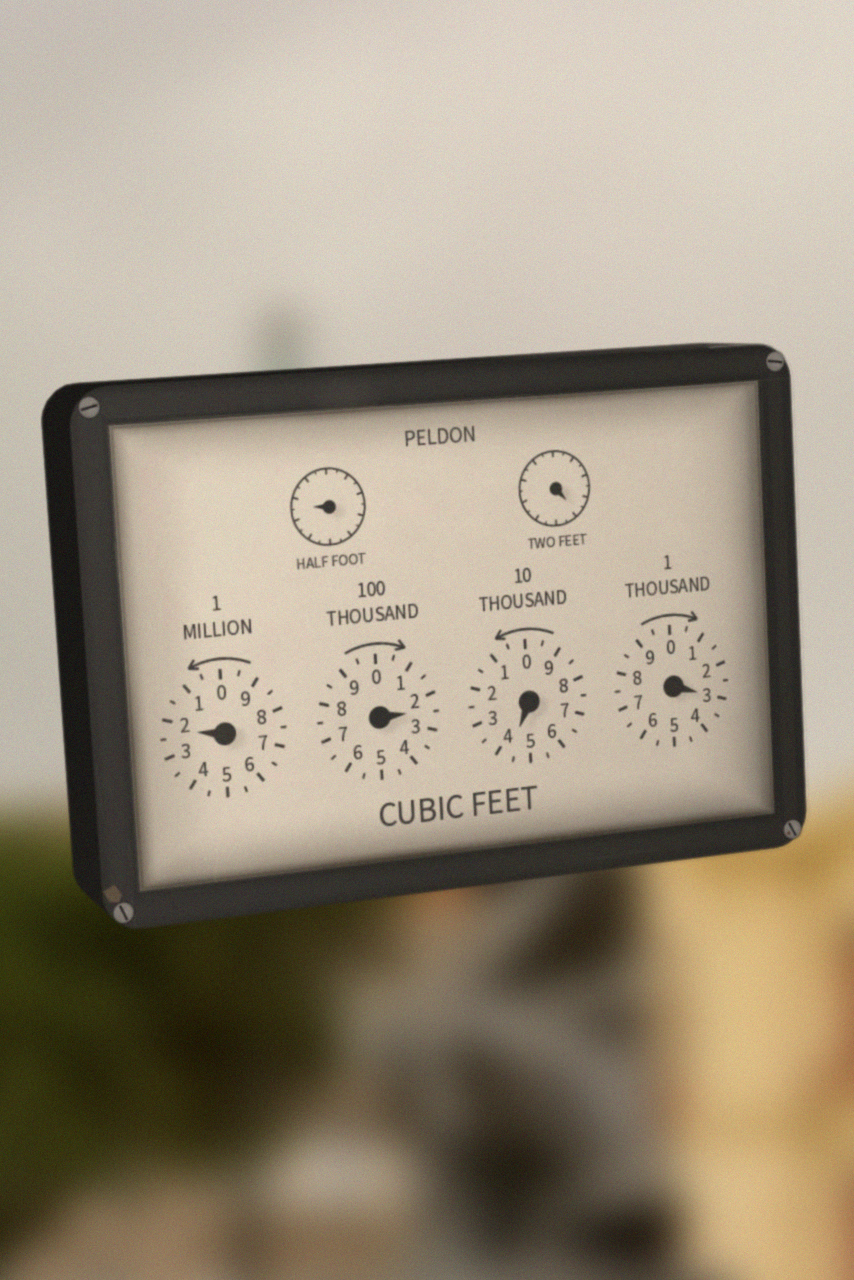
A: 224300
